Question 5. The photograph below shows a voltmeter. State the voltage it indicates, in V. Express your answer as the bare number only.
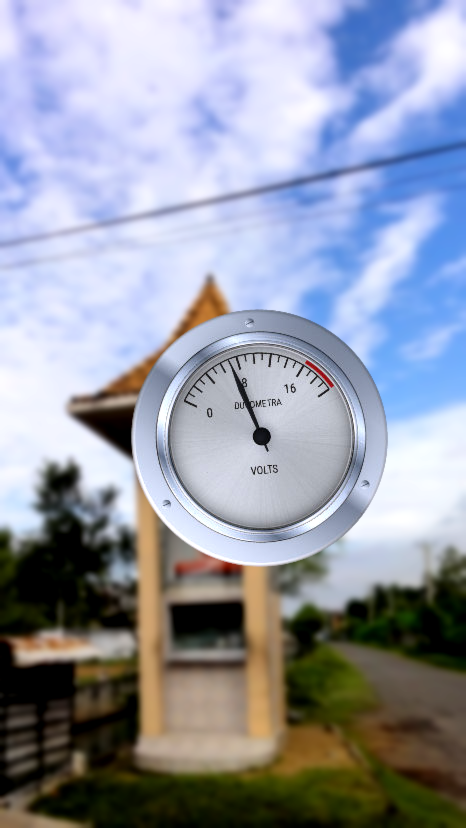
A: 7
